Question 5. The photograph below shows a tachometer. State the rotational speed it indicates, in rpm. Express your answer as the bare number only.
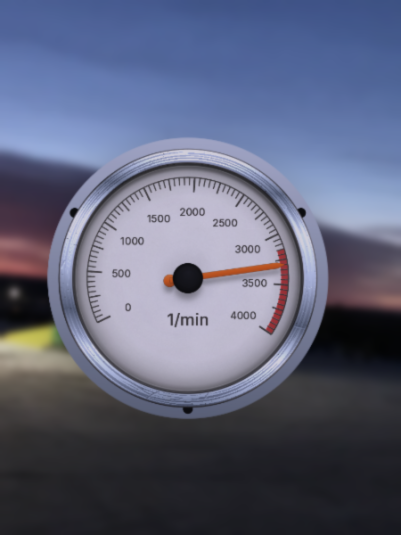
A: 3300
